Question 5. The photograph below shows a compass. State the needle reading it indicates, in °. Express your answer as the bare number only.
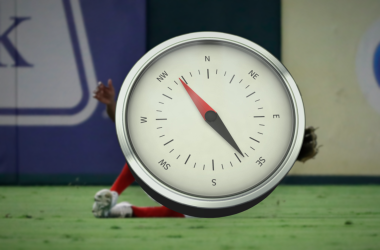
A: 325
